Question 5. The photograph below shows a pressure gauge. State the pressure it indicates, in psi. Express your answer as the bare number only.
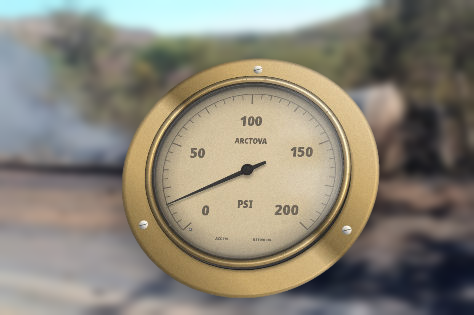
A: 15
